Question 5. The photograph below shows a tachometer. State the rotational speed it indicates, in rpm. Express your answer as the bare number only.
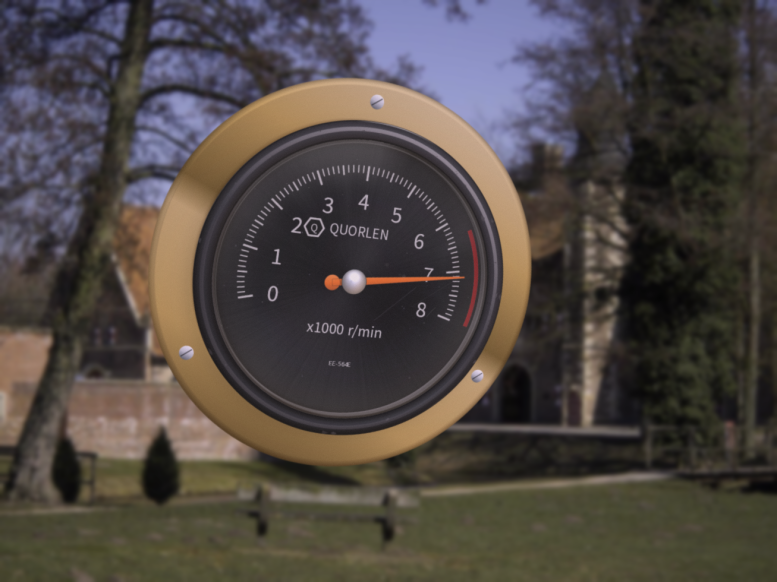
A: 7100
